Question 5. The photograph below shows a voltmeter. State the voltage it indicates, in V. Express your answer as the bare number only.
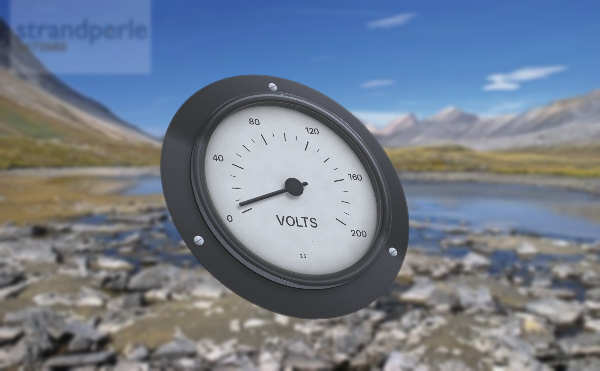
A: 5
